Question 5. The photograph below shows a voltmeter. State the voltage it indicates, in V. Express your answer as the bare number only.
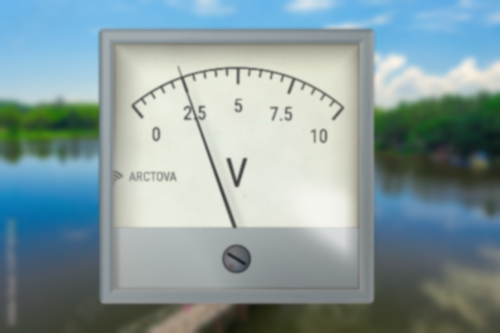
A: 2.5
